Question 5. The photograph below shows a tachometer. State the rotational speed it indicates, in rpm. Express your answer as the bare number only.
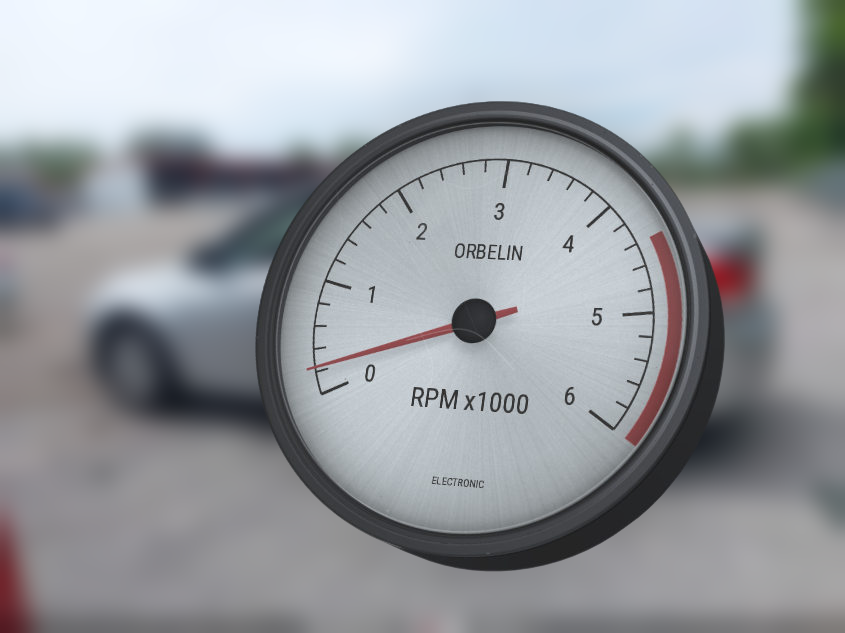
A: 200
